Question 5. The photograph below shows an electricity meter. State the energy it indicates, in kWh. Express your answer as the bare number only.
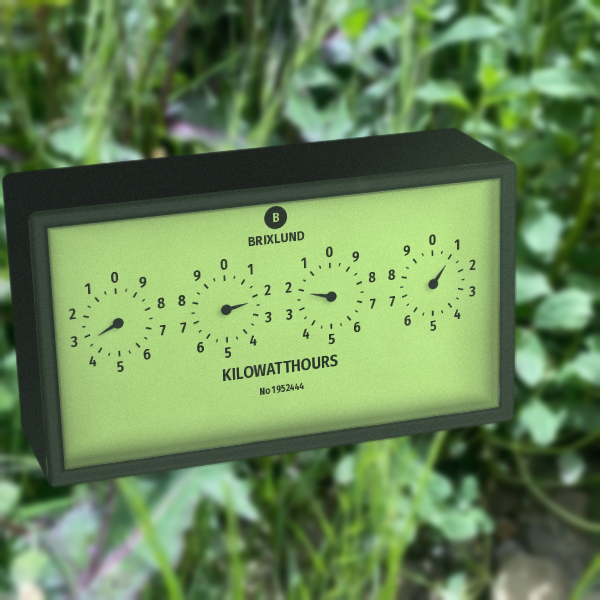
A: 3221
